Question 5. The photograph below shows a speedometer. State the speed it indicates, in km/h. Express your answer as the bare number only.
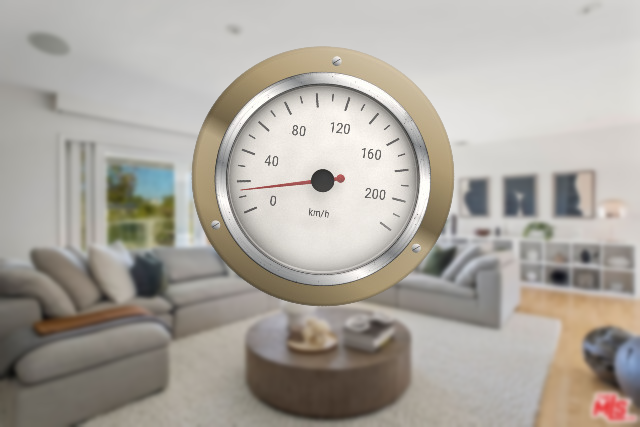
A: 15
